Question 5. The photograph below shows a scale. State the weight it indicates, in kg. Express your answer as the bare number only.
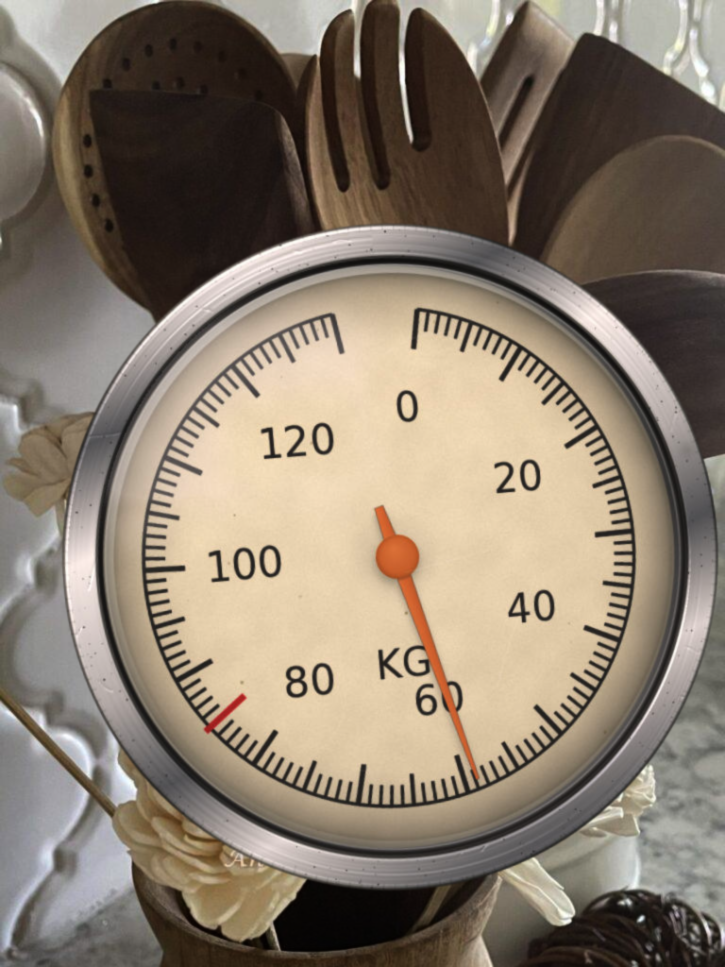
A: 59
